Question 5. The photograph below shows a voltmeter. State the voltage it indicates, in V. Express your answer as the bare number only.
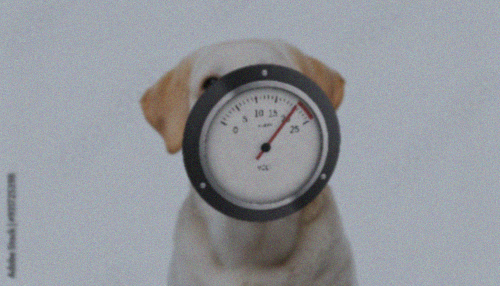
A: 20
